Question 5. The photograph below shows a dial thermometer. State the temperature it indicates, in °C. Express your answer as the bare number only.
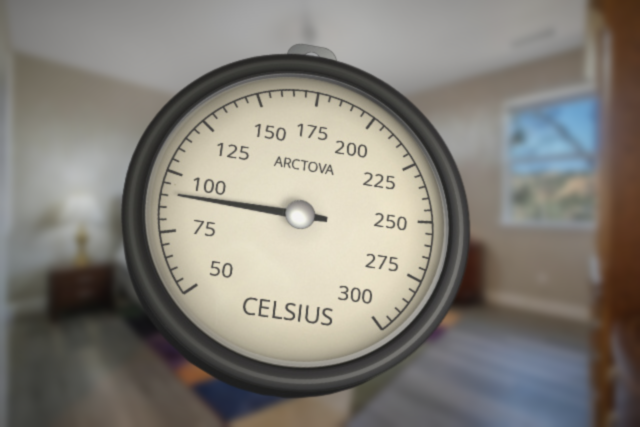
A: 90
